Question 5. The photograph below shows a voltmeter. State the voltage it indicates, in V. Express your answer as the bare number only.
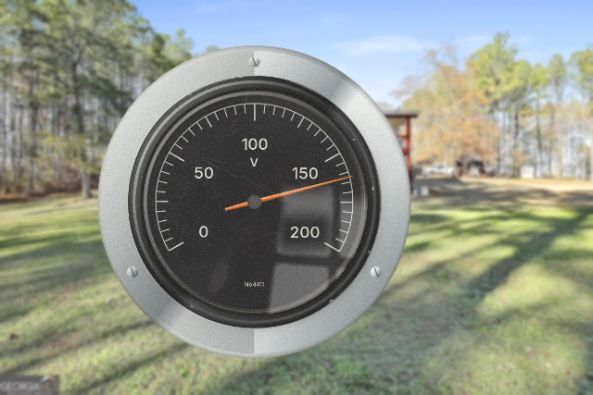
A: 162.5
